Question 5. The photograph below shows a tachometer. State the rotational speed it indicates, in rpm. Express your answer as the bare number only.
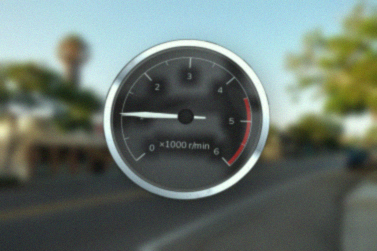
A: 1000
